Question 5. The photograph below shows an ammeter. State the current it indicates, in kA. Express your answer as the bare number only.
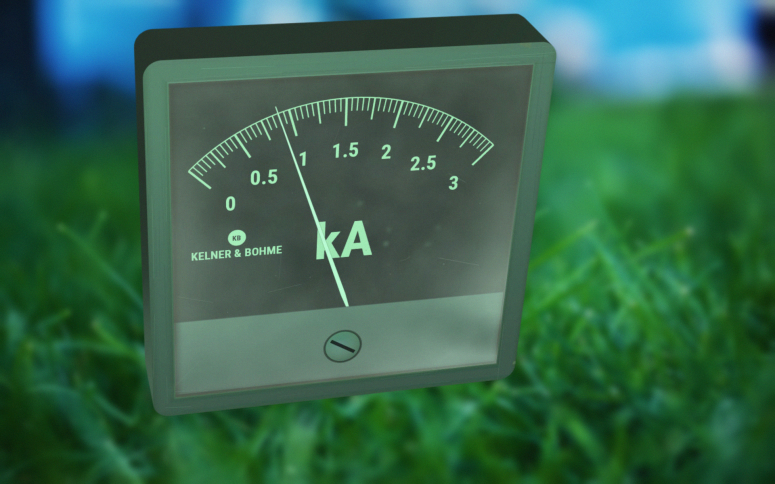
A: 0.9
